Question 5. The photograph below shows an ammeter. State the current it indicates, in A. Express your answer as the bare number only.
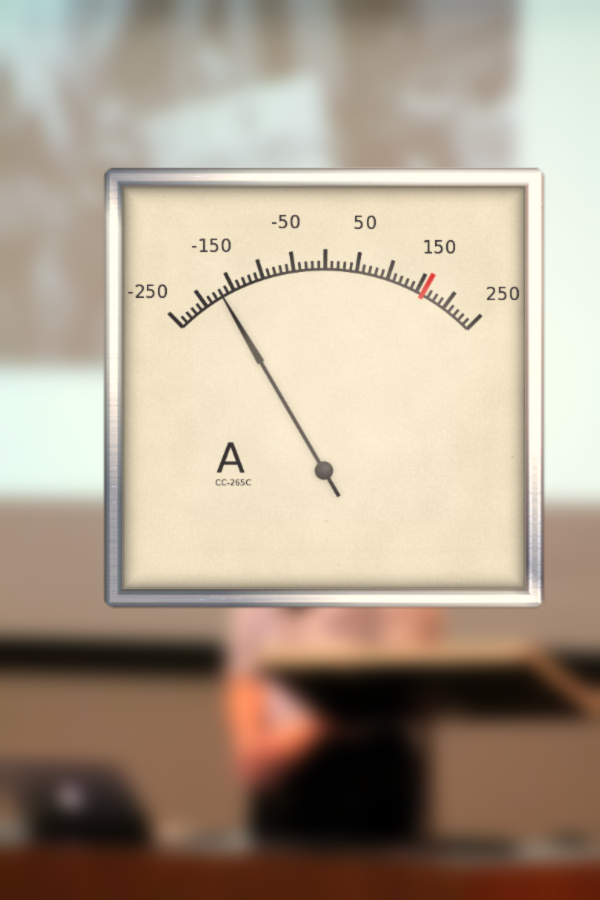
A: -170
